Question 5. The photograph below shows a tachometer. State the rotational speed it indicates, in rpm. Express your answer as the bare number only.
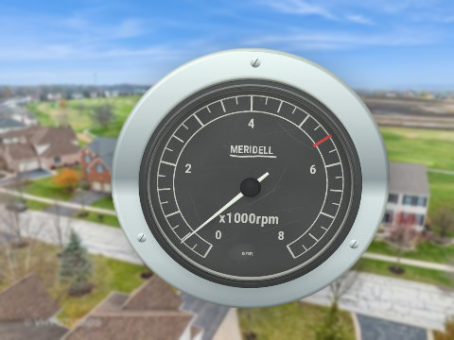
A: 500
